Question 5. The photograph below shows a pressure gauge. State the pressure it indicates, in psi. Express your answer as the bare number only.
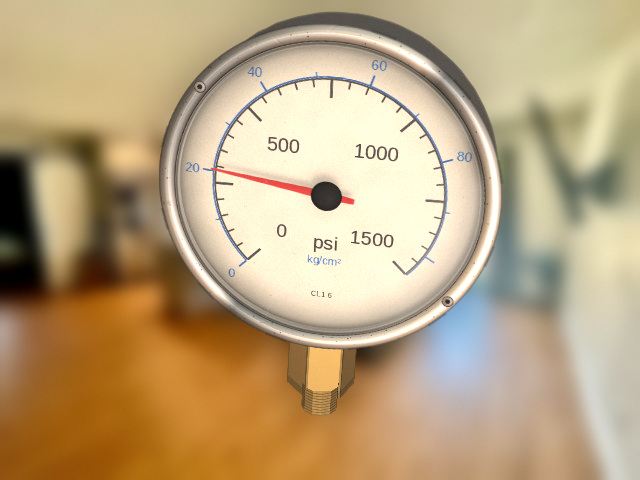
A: 300
